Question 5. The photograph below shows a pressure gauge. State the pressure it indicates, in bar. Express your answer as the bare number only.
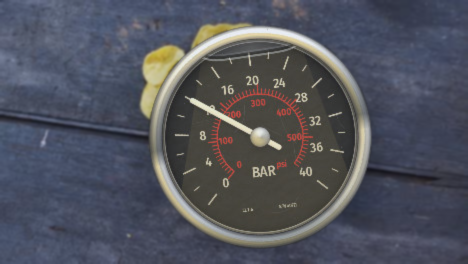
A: 12
